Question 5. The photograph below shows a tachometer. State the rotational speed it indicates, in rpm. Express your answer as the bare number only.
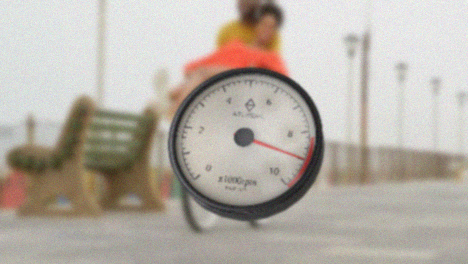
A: 9000
